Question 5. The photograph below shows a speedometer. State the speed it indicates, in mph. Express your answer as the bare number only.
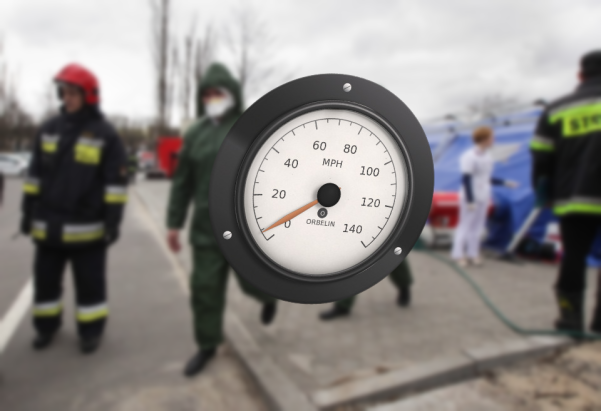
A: 5
